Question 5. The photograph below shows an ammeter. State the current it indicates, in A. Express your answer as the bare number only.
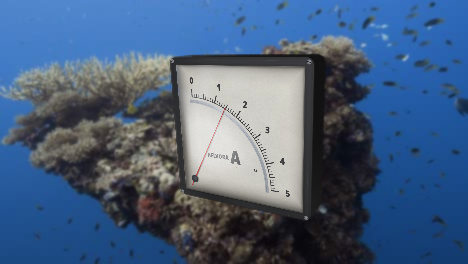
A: 1.5
